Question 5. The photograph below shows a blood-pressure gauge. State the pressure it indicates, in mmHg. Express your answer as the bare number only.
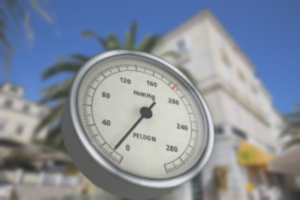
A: 10
